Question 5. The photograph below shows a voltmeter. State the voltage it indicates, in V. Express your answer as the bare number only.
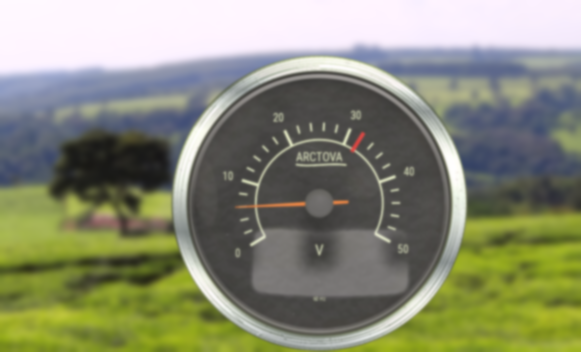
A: 6
